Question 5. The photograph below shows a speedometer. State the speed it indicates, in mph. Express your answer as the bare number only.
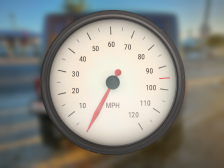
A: 0
